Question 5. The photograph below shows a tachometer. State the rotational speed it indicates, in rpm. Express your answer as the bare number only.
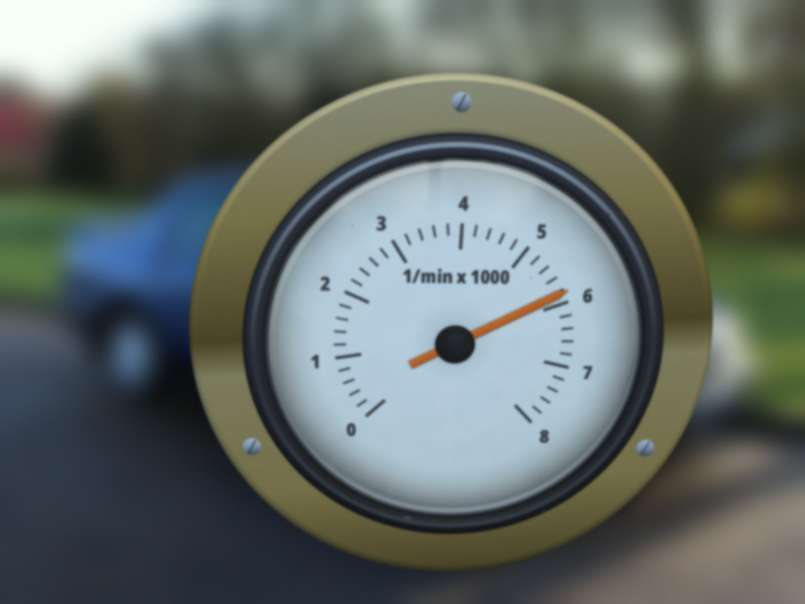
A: 5800
